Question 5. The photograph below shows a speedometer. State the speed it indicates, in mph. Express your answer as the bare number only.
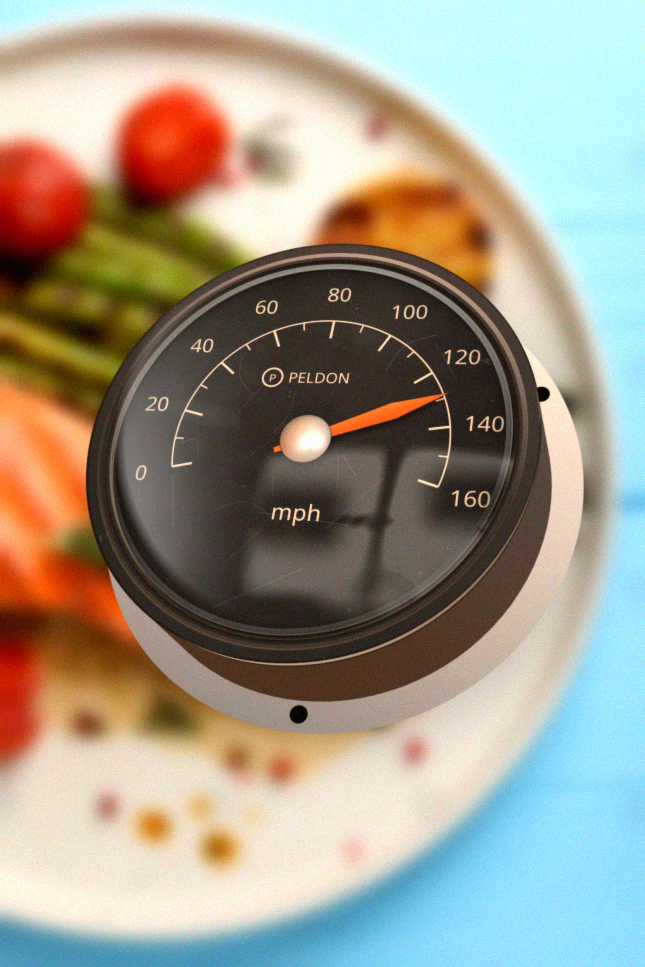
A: 130
